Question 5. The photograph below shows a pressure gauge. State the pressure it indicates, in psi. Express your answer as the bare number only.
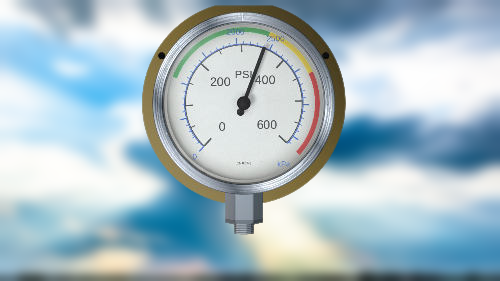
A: 350
